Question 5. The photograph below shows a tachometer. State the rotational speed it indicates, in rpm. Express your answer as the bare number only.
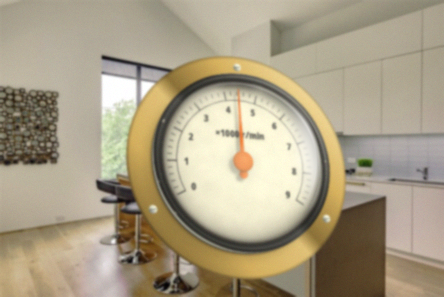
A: 4400
